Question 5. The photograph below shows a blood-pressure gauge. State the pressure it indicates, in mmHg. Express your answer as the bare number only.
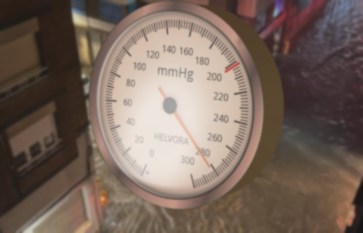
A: 280
